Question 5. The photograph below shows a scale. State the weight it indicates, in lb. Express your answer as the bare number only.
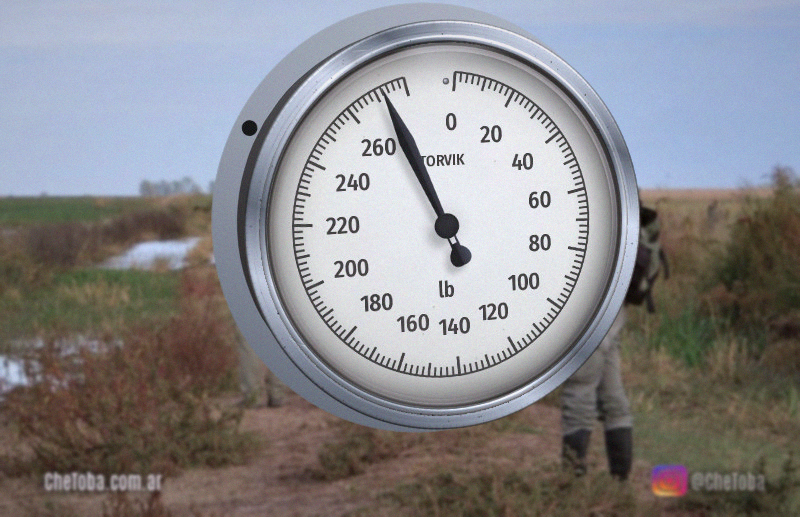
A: 272
